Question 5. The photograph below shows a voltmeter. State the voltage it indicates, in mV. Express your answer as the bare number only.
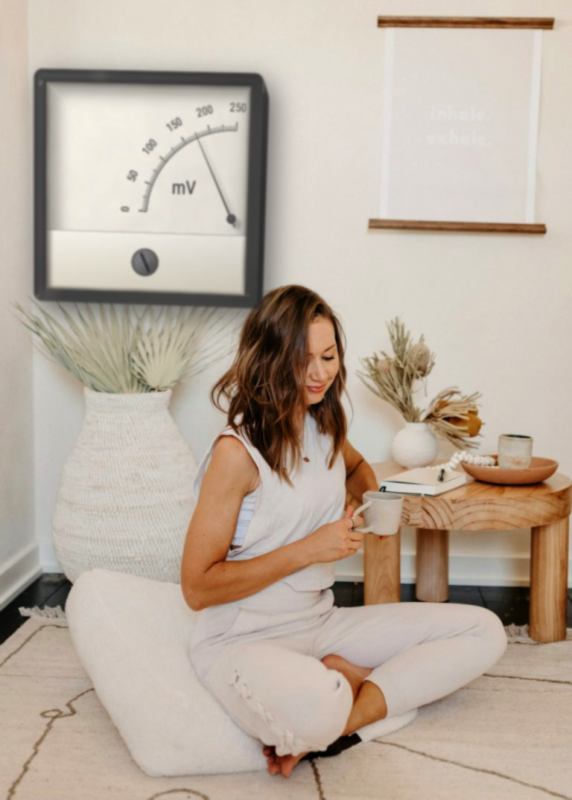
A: 175
